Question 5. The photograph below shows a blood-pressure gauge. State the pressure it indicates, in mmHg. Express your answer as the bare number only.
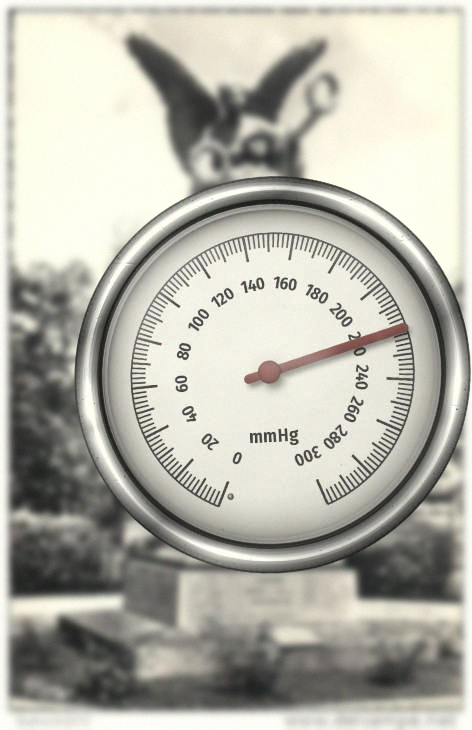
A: 220
